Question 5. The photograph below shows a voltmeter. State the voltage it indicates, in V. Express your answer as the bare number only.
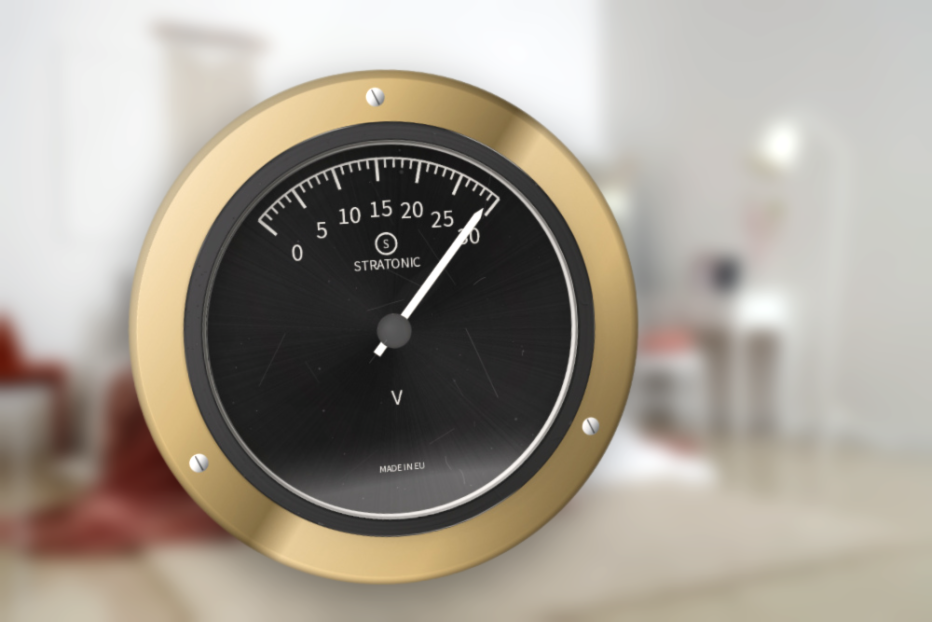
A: 29
